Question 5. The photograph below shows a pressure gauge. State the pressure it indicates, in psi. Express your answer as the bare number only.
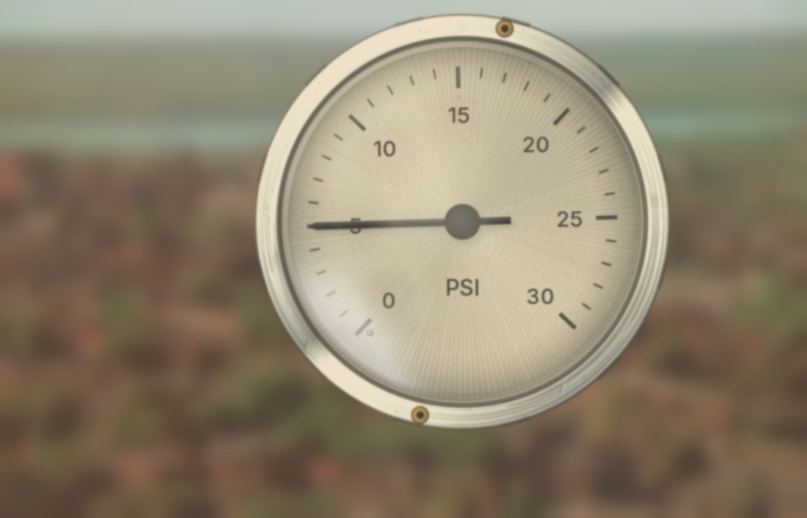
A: 5
